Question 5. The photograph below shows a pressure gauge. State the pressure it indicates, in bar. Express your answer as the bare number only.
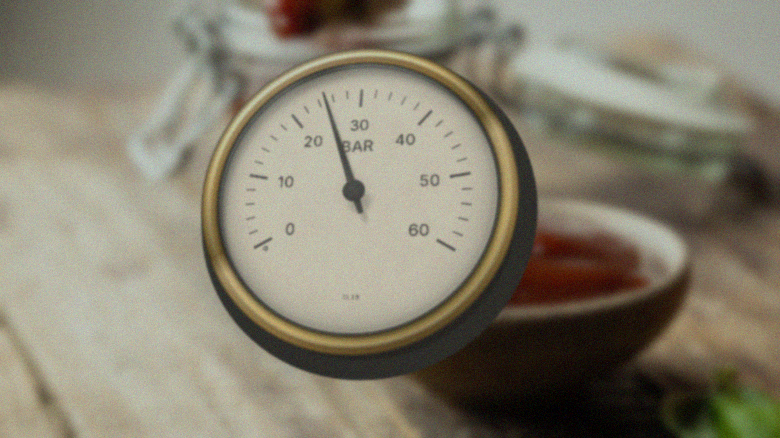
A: 25
